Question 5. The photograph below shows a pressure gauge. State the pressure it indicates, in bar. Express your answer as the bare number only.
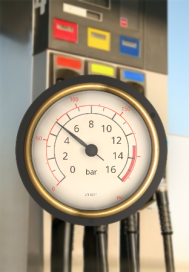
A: 5
